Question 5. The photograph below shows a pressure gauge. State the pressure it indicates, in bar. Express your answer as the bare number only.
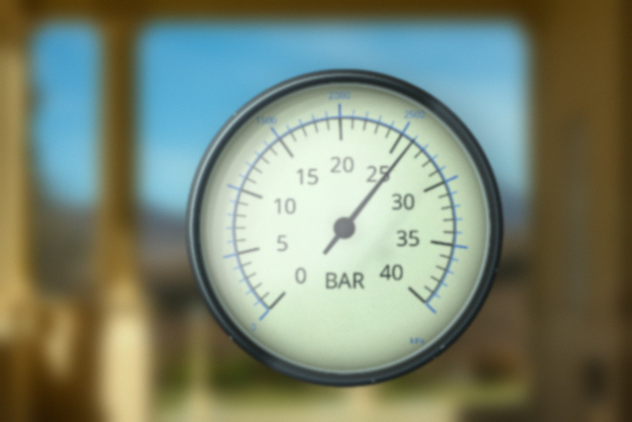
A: 26
